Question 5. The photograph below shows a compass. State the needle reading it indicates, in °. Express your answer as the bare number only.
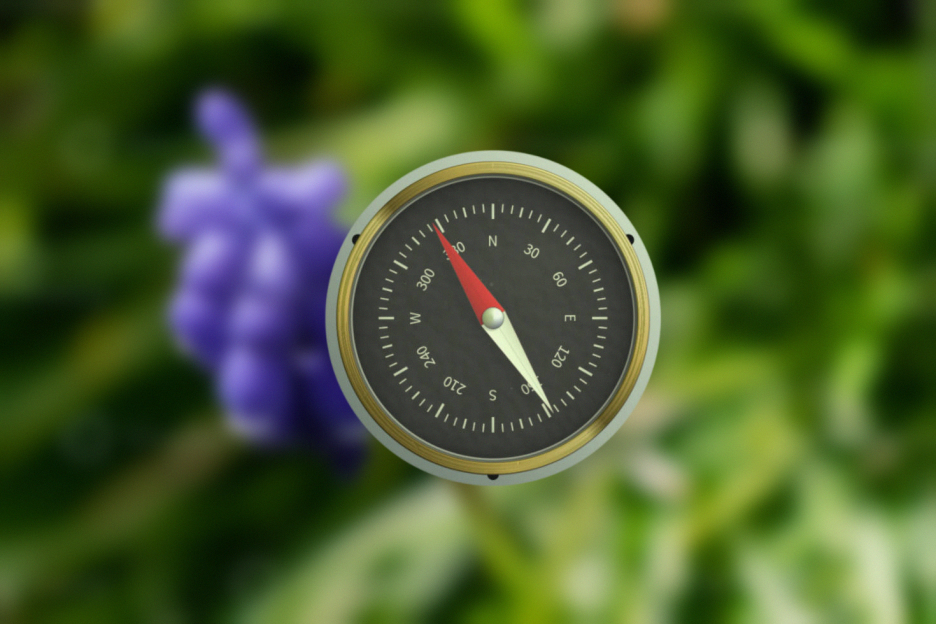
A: 327.5
